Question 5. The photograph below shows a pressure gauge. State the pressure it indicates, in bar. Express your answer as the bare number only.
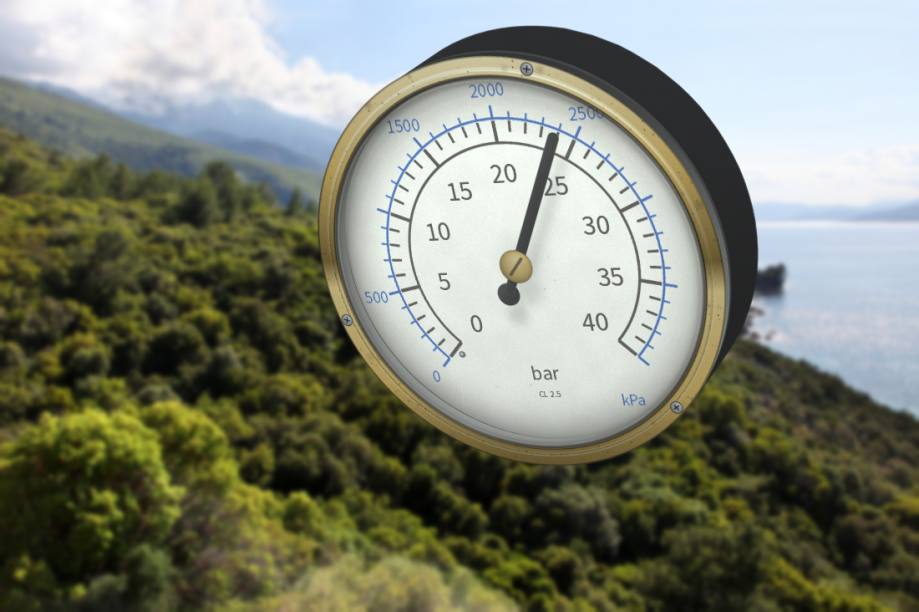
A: 24
